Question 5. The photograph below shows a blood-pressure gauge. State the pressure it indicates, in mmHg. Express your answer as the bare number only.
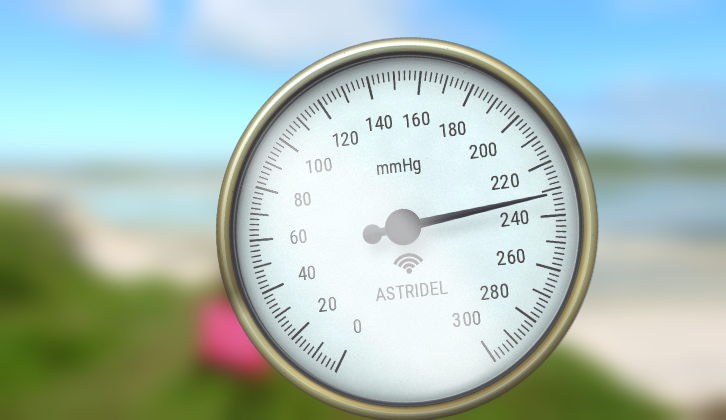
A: 232
